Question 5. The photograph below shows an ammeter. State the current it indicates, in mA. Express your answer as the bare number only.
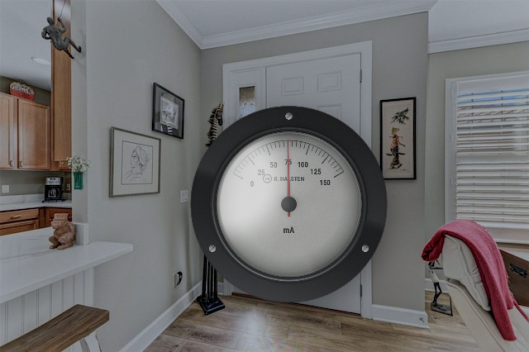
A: 75
